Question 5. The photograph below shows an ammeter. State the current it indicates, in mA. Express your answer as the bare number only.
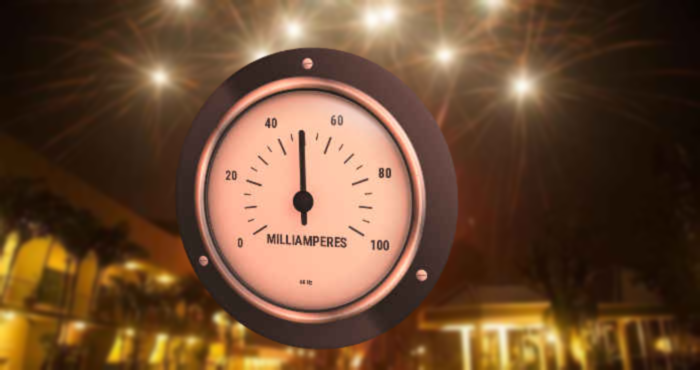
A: 50
